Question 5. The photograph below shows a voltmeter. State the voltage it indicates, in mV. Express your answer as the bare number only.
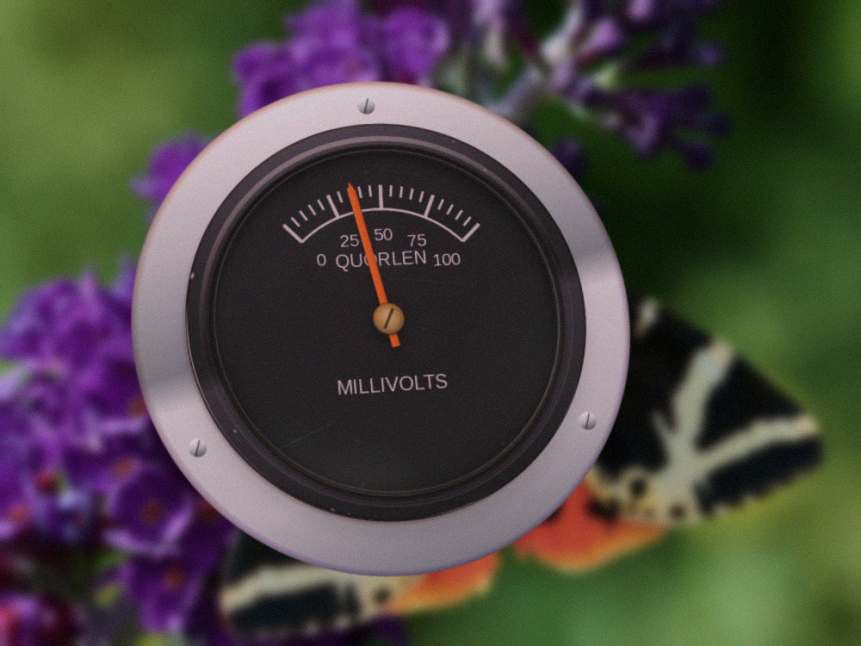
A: 35
